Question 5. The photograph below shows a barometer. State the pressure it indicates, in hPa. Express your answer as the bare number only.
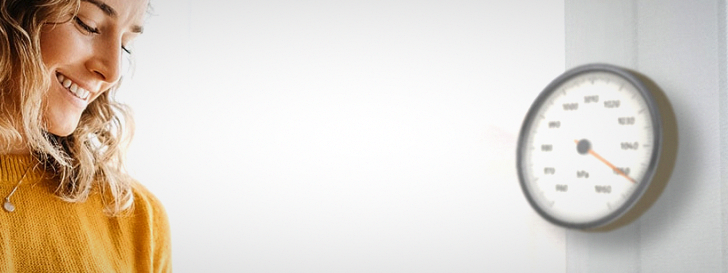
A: 1050
